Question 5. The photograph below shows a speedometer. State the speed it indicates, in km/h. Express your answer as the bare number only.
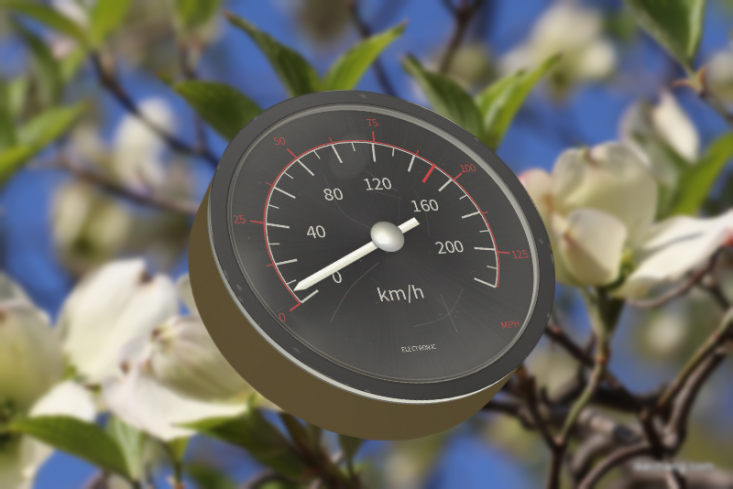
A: 5
